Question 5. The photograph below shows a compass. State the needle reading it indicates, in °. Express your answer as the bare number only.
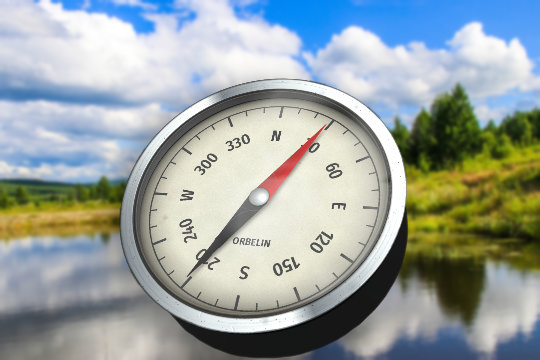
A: 30
